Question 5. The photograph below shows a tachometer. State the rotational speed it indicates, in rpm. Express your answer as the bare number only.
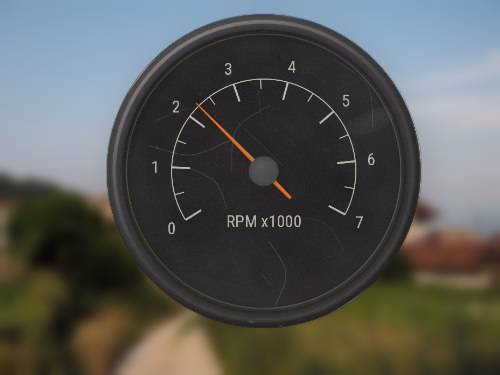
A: 2250
